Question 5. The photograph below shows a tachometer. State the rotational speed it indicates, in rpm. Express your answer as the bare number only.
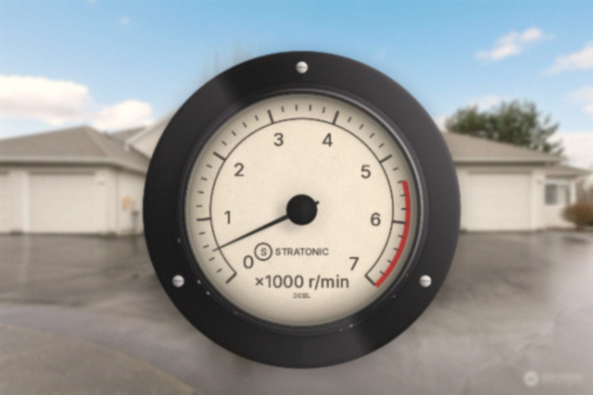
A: 500
